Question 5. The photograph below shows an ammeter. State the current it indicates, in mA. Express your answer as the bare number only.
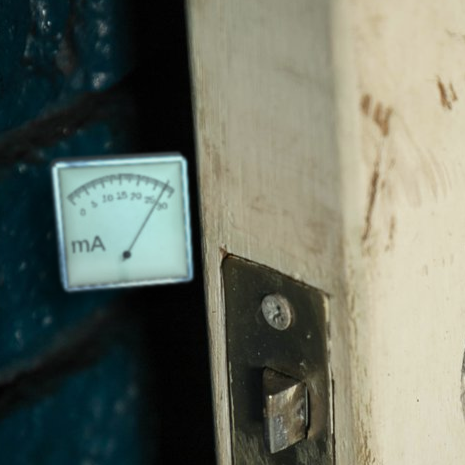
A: 27.5
